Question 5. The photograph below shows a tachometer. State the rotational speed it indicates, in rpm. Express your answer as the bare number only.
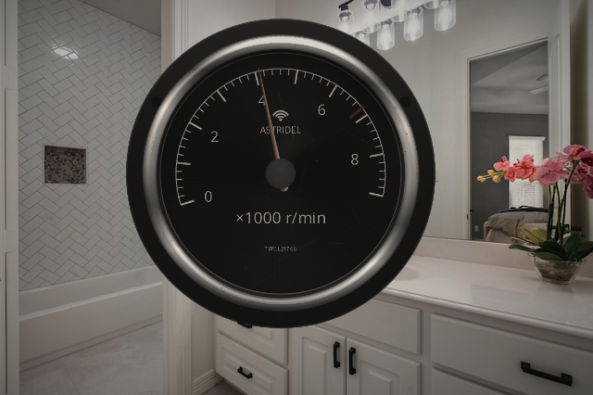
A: 4100
